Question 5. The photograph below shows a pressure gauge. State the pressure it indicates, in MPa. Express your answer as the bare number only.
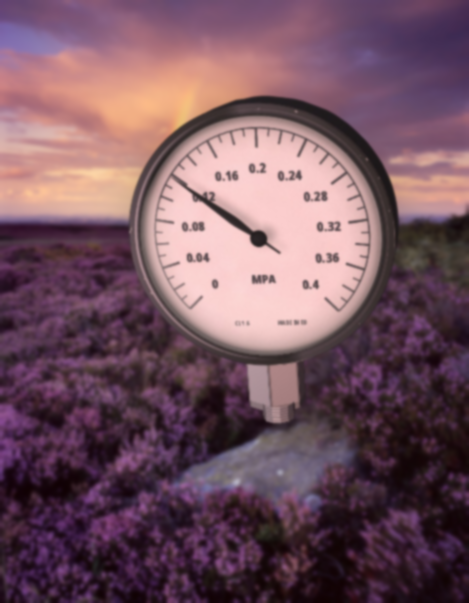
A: 0.12
